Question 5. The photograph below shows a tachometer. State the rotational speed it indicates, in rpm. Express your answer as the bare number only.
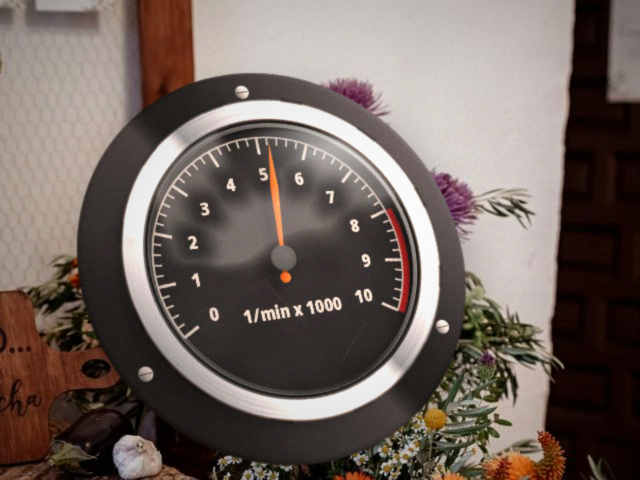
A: 5200
